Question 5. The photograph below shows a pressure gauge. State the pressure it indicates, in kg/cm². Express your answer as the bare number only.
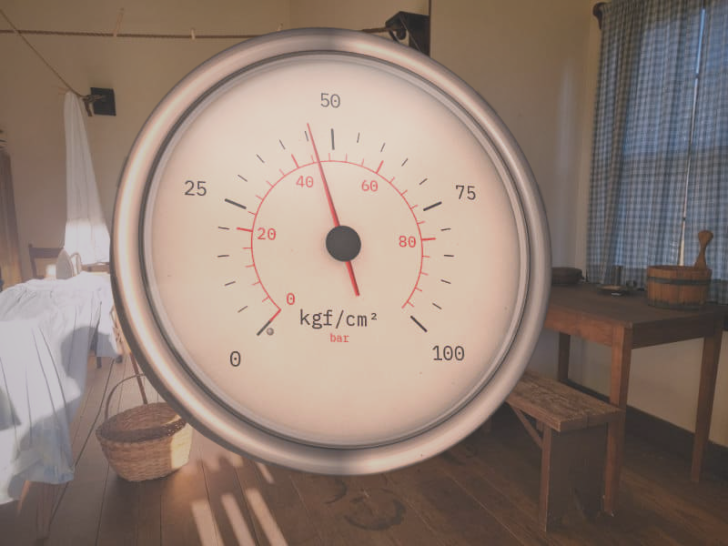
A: 45
